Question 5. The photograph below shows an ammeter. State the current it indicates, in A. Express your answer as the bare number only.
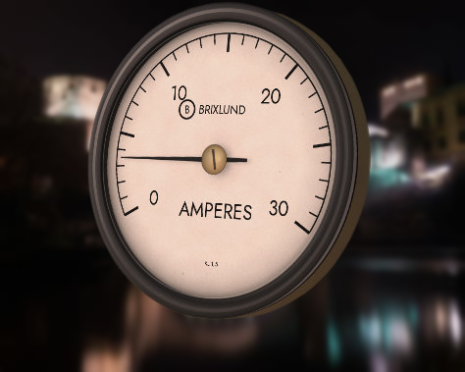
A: 3.5
